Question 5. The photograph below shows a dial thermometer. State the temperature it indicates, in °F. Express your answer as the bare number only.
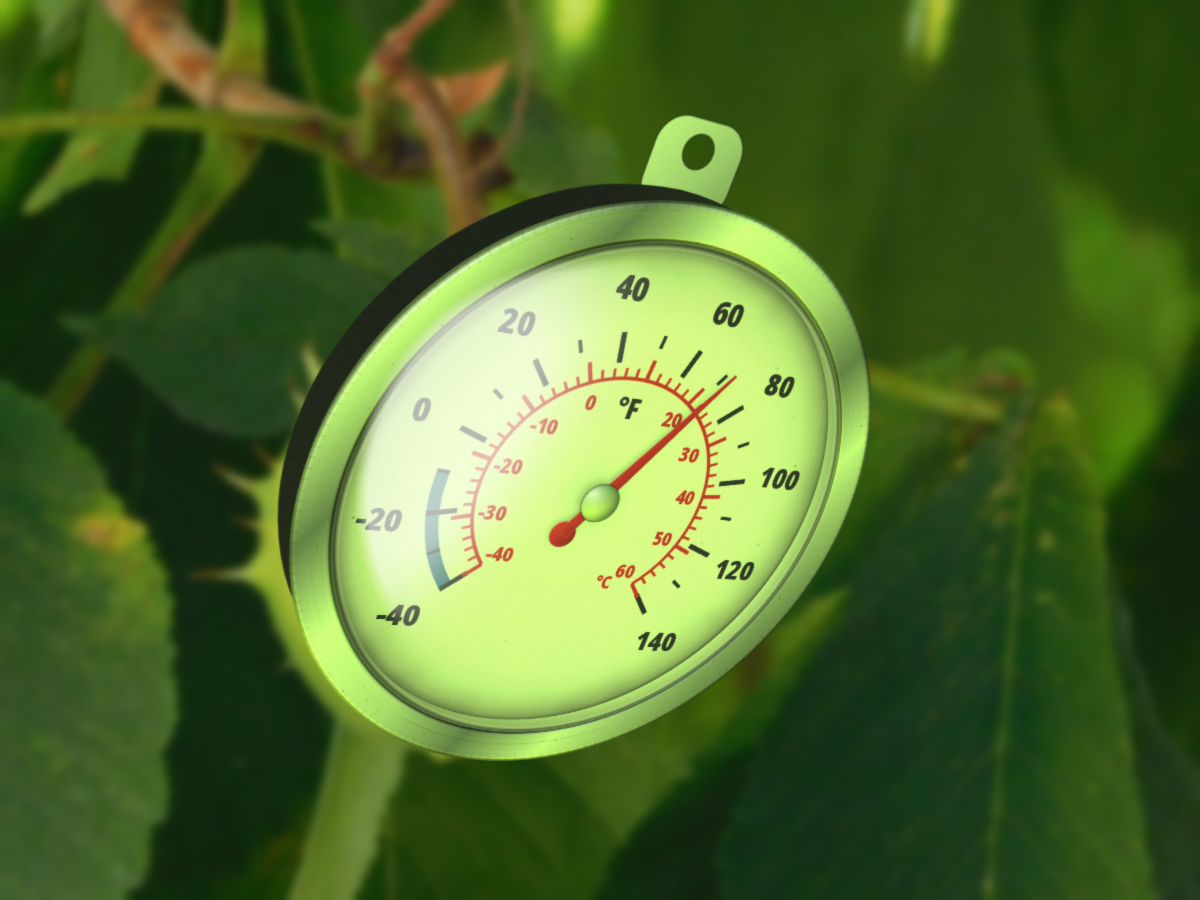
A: 70
